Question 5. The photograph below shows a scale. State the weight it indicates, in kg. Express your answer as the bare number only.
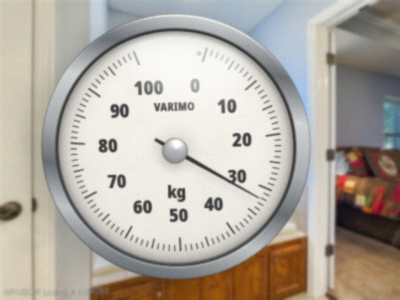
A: 32
